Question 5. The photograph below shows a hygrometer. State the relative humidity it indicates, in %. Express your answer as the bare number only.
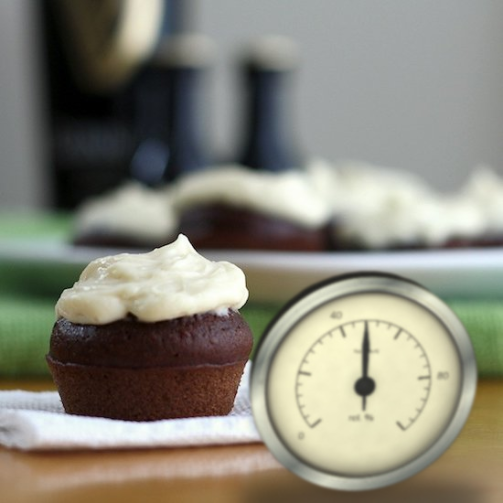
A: 48
